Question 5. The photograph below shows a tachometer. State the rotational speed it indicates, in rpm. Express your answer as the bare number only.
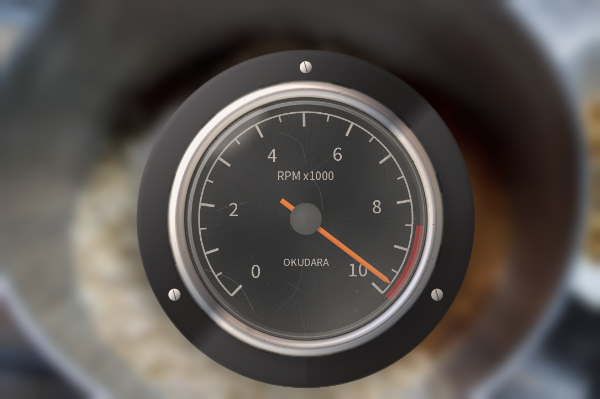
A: 9750
